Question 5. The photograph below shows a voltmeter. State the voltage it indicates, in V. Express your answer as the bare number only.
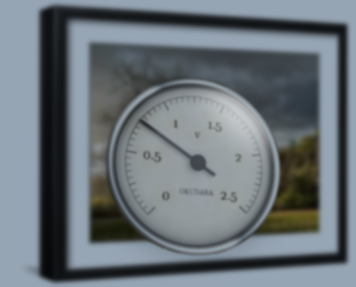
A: 0.75
